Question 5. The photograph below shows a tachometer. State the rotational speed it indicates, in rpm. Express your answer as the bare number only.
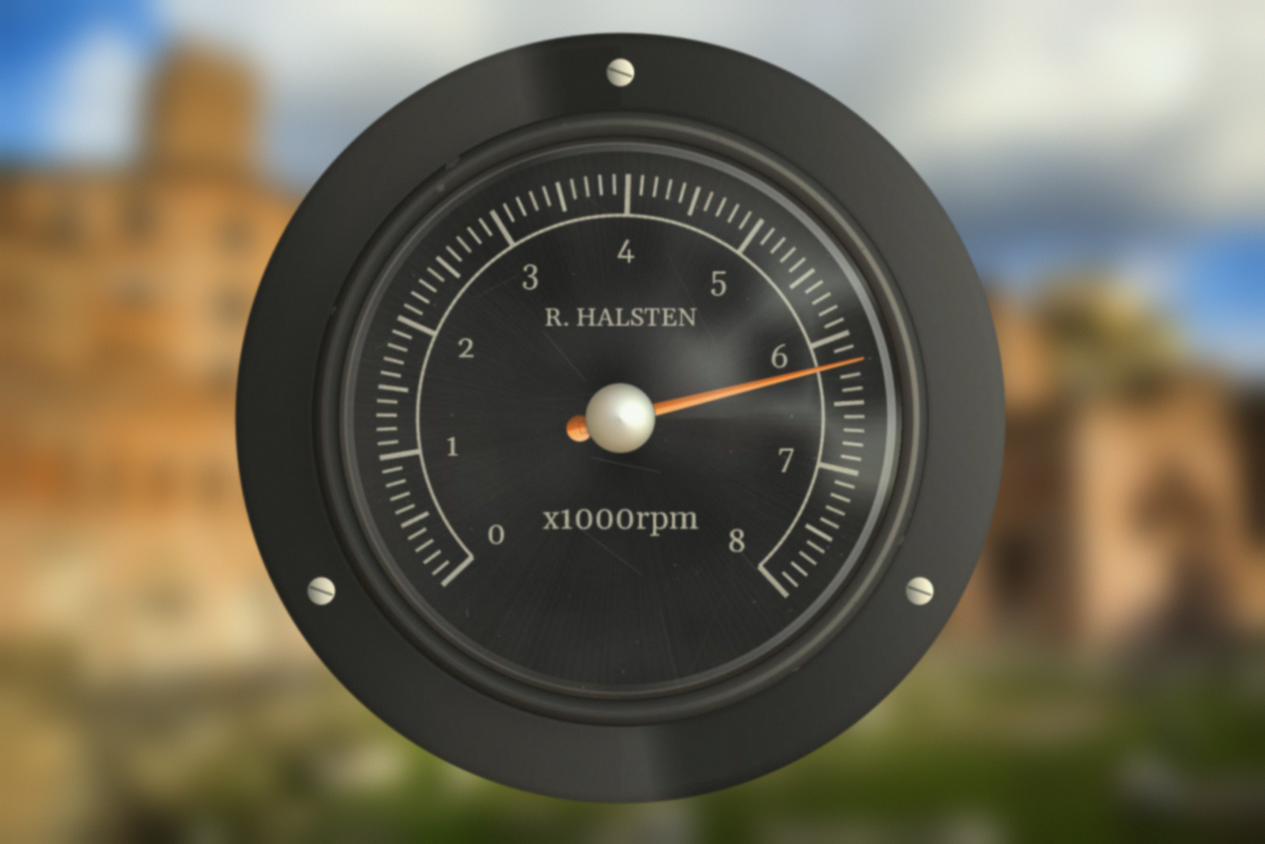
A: 6200
